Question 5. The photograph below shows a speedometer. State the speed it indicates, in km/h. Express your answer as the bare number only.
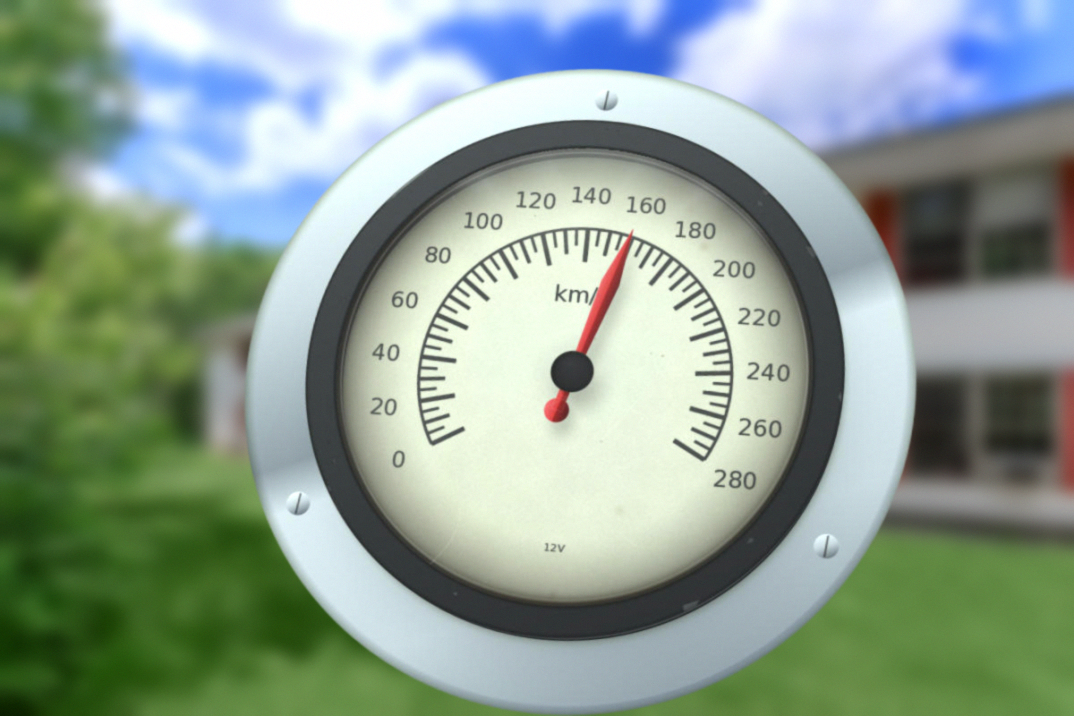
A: 160
